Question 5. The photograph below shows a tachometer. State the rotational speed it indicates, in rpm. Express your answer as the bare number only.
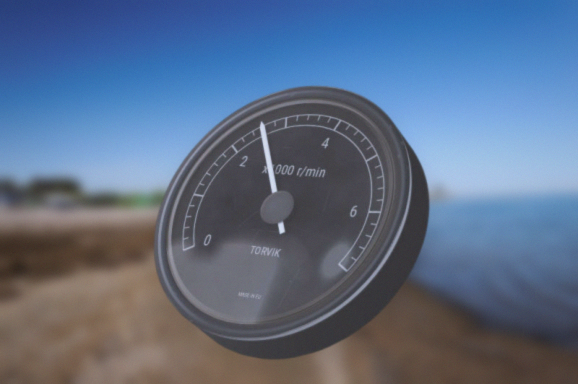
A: 2600
